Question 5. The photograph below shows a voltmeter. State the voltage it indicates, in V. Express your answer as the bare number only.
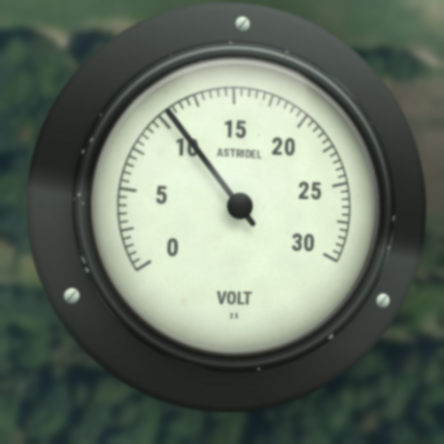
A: 10.5
